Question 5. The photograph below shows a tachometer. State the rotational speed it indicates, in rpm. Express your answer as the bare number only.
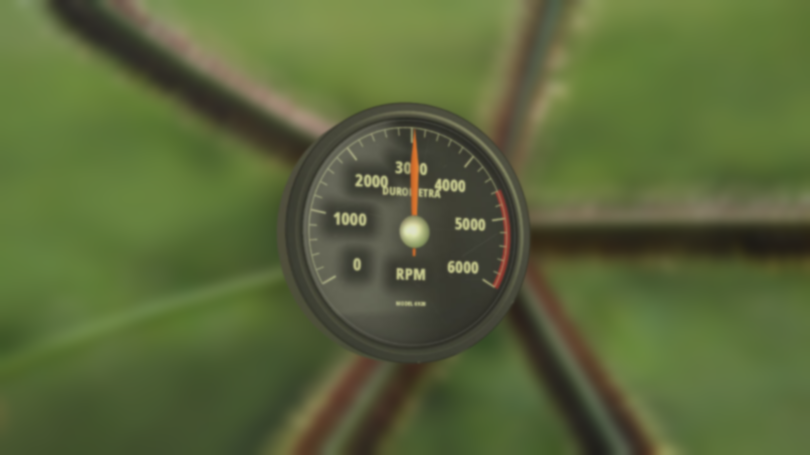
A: 3000
